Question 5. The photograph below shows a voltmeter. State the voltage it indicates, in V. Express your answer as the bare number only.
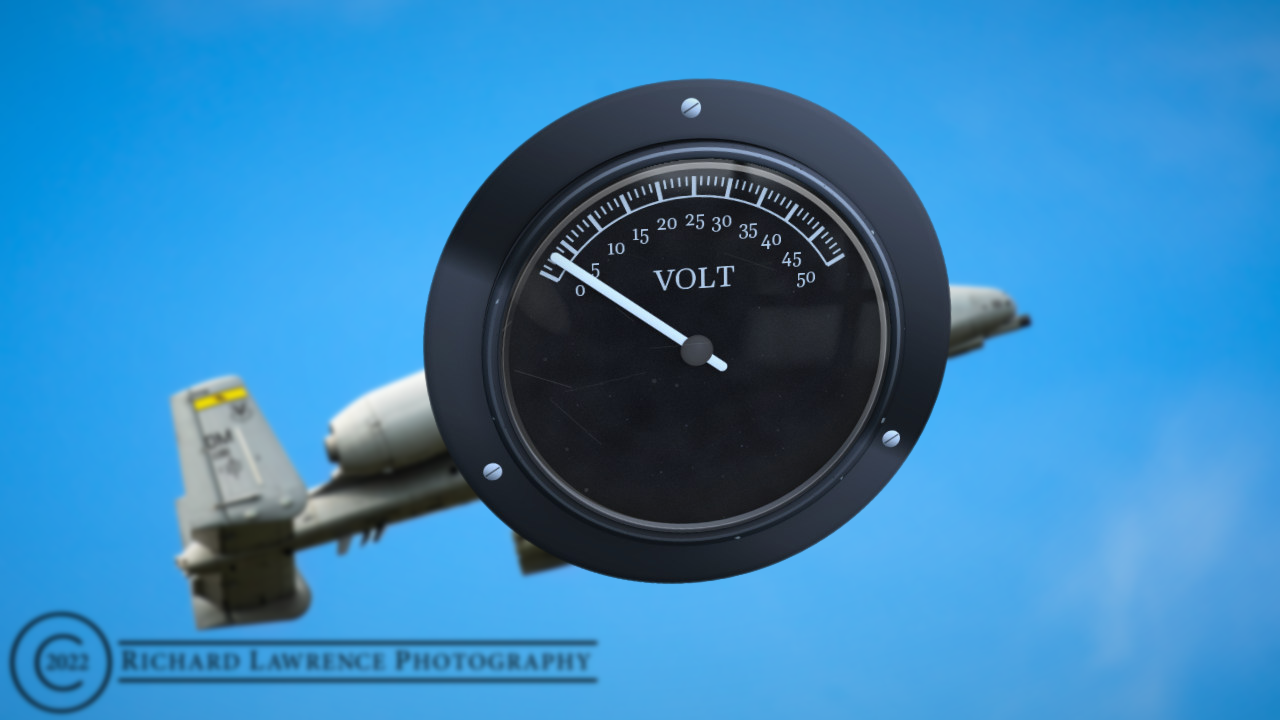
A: 3
